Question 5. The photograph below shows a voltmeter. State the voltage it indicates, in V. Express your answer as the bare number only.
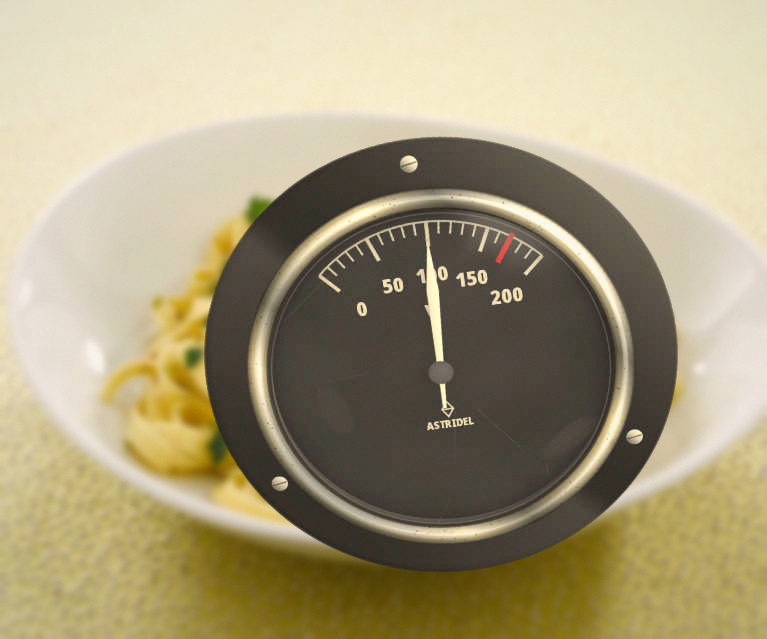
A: 100
